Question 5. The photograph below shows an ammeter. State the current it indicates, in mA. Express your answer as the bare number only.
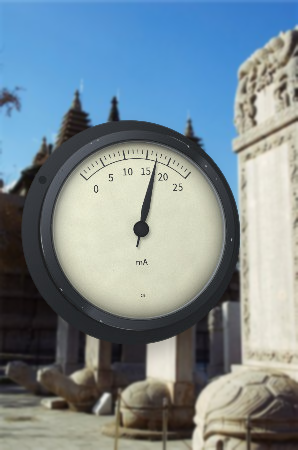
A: 17
